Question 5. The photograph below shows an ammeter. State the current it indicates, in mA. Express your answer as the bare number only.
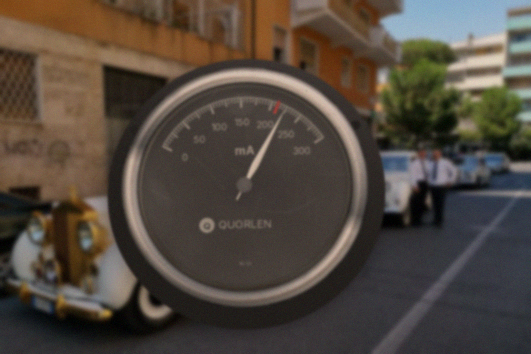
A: 225
